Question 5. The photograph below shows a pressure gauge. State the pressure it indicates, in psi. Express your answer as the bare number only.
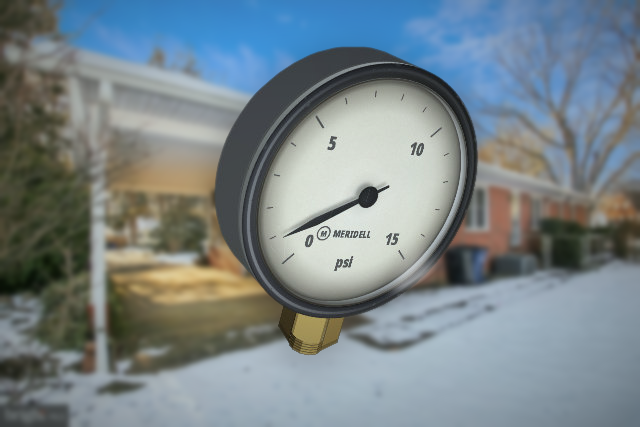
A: 1
